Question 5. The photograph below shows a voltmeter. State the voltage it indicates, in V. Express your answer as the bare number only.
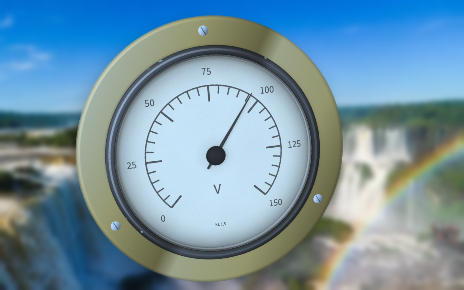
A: 95
